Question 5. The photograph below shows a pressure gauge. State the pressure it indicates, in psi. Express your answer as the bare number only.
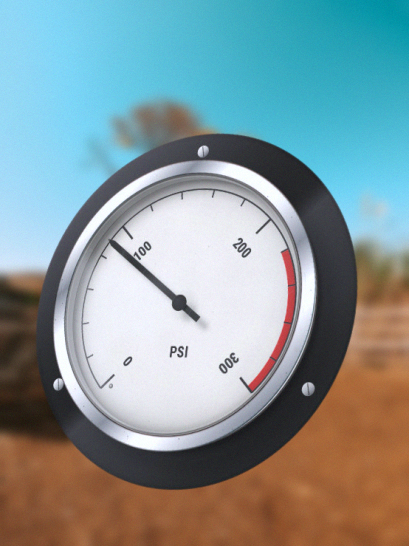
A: 90
